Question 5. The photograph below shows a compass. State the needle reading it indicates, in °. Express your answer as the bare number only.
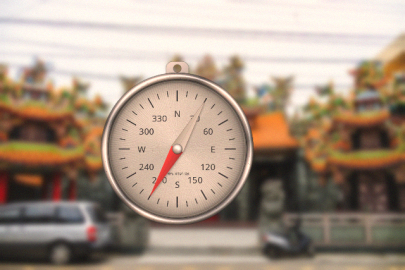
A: 210
